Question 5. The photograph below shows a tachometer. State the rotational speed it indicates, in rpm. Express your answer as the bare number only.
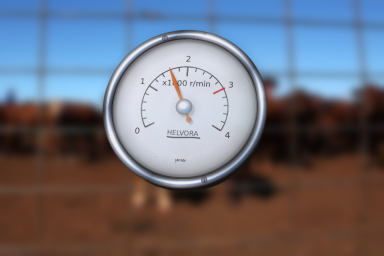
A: 1600
